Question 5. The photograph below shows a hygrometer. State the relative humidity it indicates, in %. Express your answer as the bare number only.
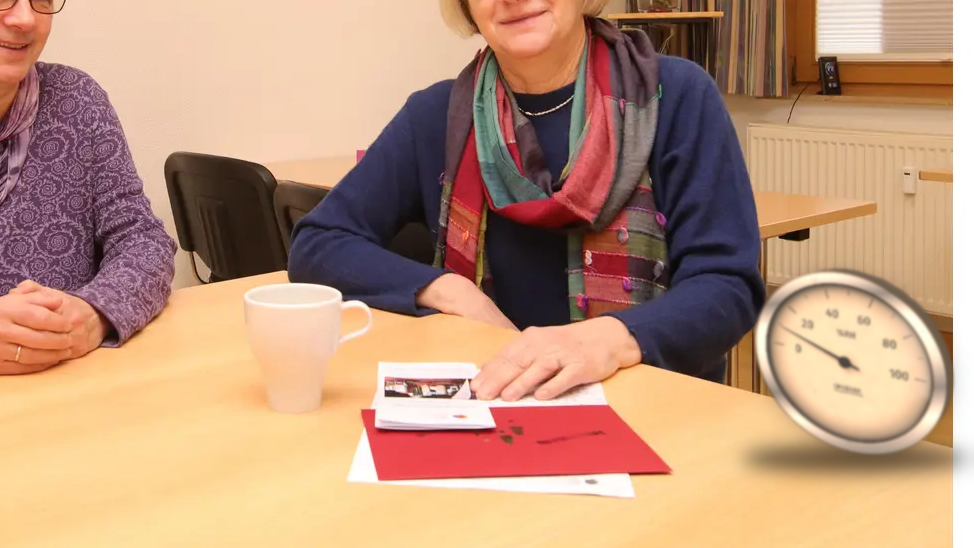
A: 10
